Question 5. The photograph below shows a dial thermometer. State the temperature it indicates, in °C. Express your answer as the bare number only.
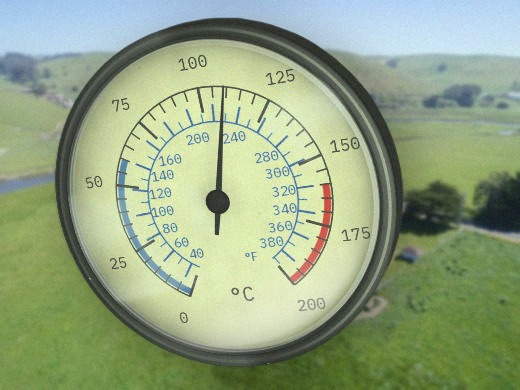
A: 110
